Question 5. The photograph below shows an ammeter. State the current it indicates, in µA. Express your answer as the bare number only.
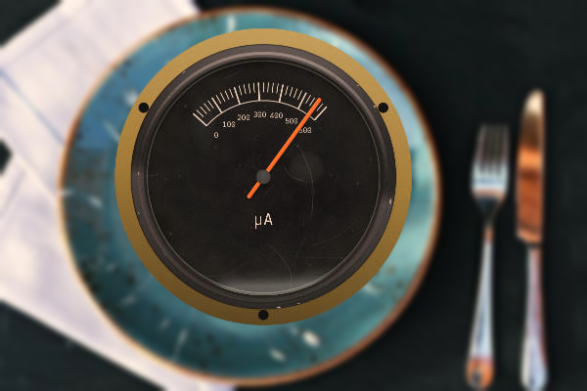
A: 560
